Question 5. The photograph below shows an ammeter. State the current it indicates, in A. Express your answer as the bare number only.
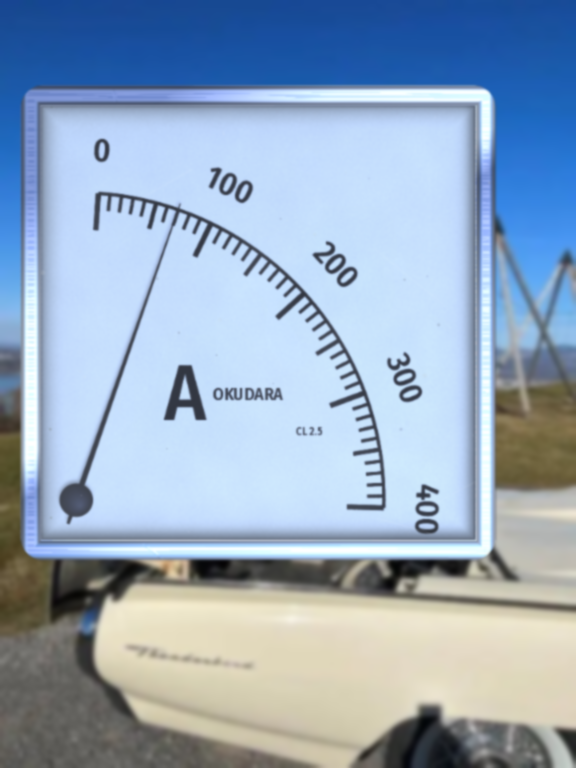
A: 70
